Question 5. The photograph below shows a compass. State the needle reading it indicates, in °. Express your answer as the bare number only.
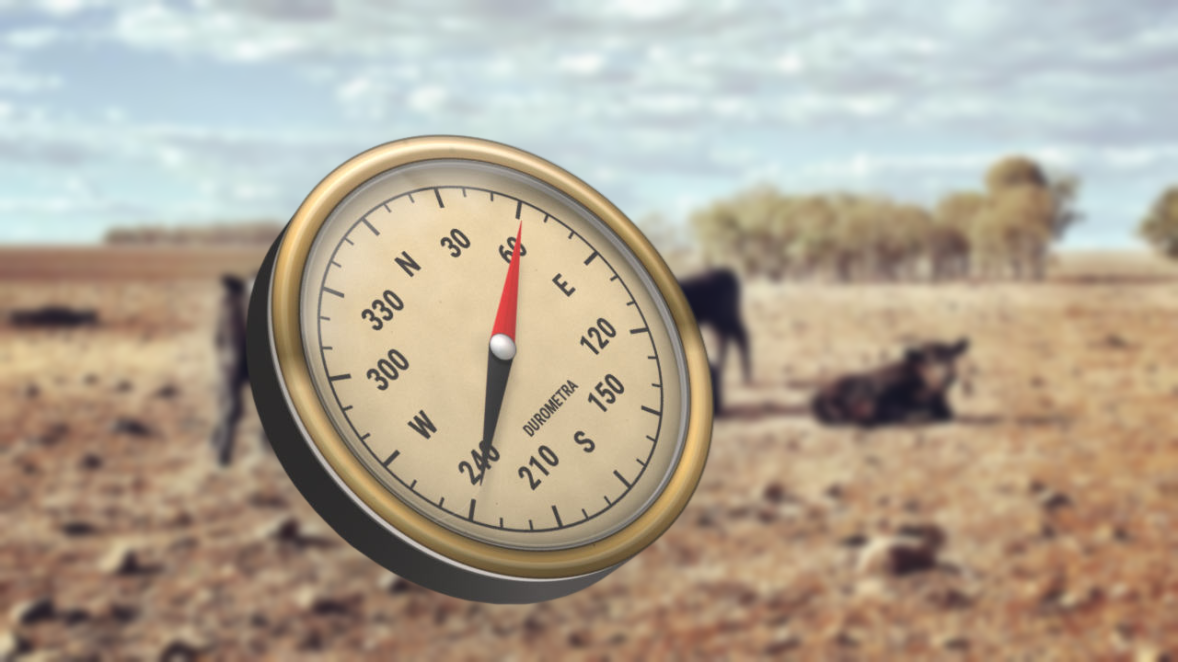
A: 60
